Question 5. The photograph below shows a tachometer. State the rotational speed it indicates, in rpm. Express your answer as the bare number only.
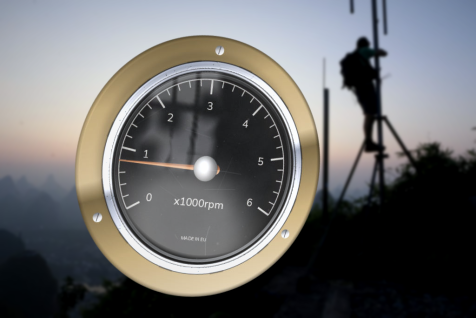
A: 800
